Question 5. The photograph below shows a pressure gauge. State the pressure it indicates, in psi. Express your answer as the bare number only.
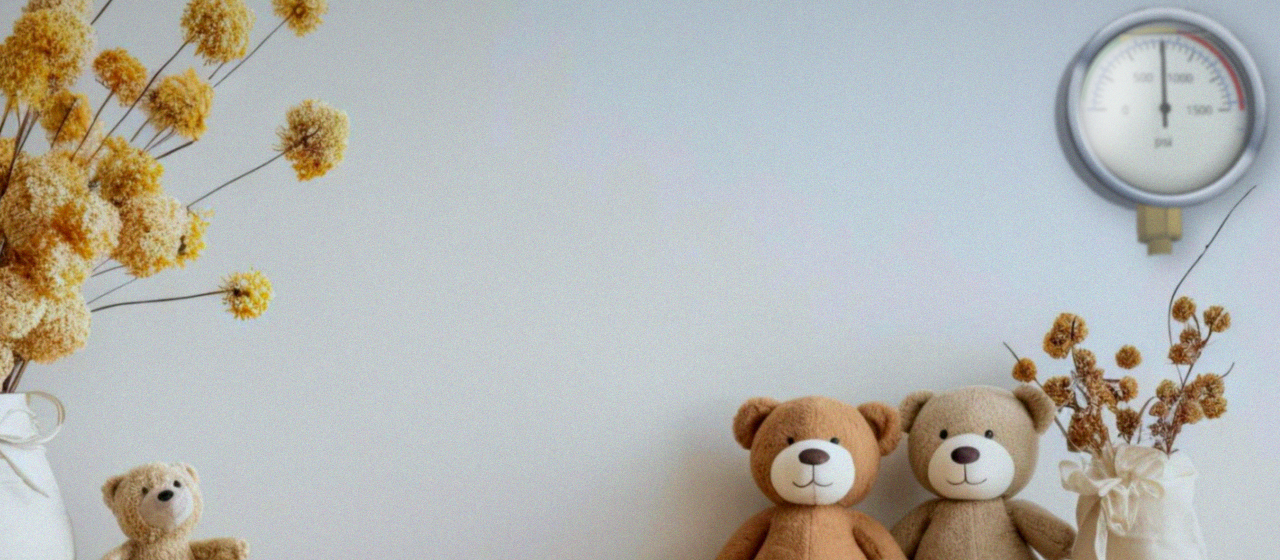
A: 750
